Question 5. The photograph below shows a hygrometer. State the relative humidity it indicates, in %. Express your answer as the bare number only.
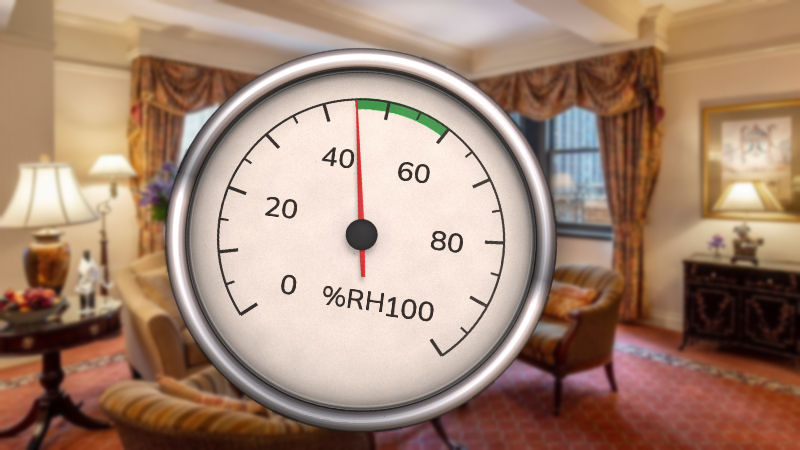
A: 45
